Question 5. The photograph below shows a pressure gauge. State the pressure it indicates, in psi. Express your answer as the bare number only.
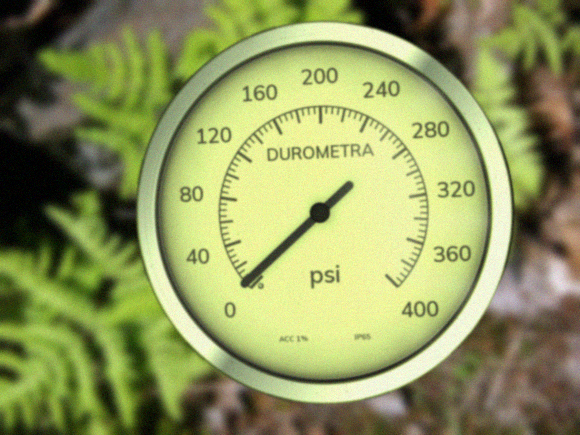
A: 5
